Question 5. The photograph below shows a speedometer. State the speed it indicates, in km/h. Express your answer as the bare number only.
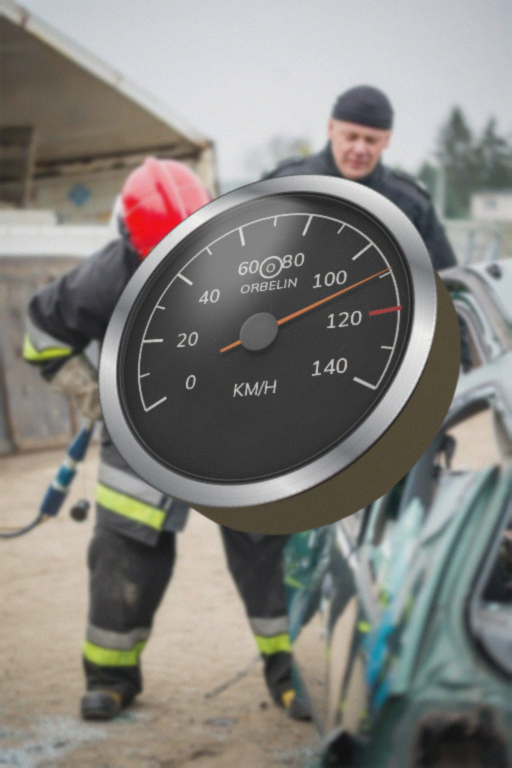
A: 110
